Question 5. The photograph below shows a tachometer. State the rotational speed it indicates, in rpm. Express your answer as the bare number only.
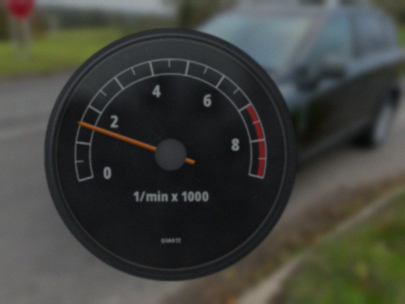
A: 1500
